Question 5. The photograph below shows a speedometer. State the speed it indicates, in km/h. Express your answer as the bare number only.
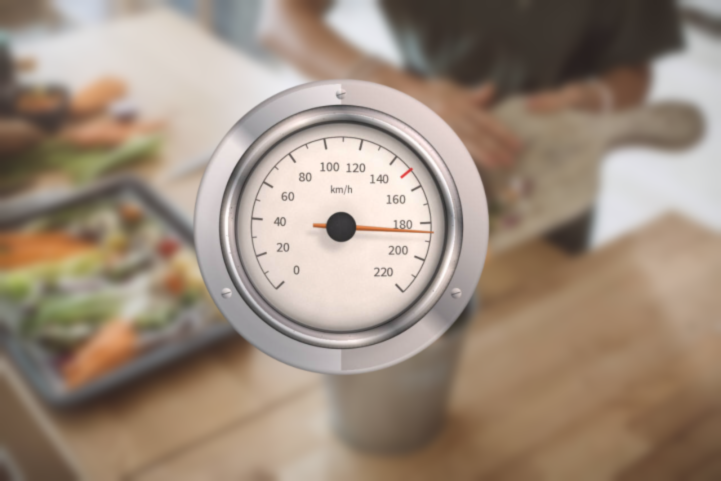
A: 185
